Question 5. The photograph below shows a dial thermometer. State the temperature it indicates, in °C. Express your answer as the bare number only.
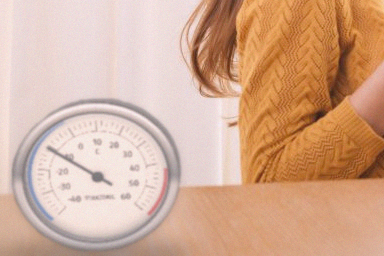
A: -10
